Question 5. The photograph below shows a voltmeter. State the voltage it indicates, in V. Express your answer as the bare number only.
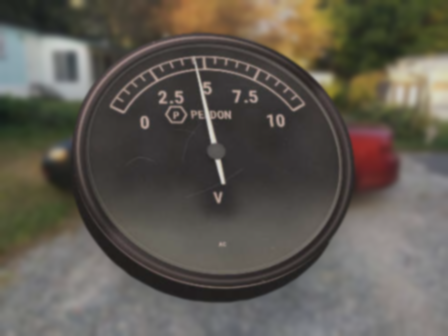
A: 4.5
